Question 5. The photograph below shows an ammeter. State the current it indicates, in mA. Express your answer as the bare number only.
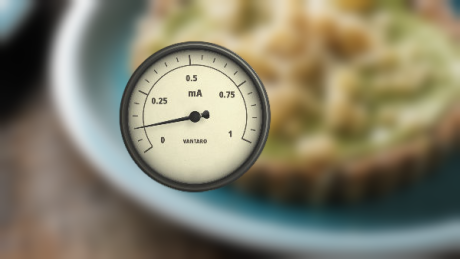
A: 0.1
